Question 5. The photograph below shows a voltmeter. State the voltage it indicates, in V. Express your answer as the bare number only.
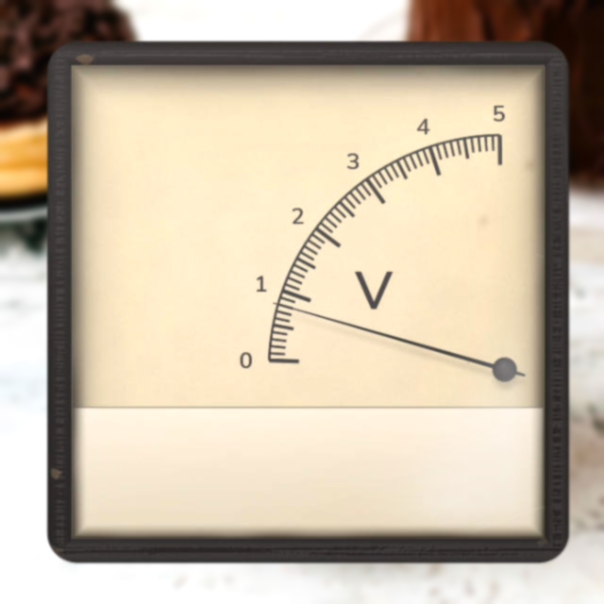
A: 0.8
